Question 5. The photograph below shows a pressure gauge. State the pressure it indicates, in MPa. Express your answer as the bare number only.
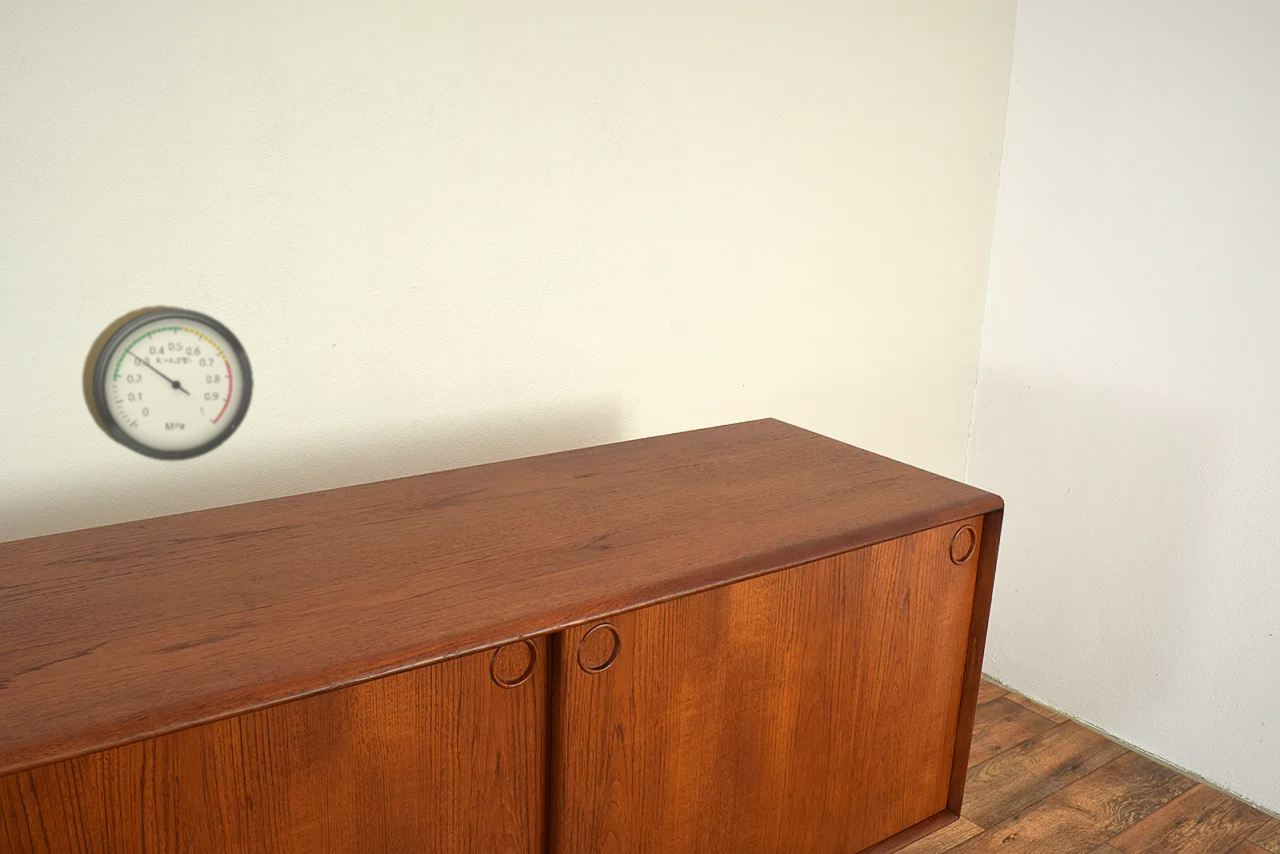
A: 0.3
